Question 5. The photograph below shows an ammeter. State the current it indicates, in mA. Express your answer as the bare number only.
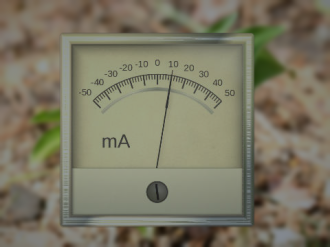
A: 10
